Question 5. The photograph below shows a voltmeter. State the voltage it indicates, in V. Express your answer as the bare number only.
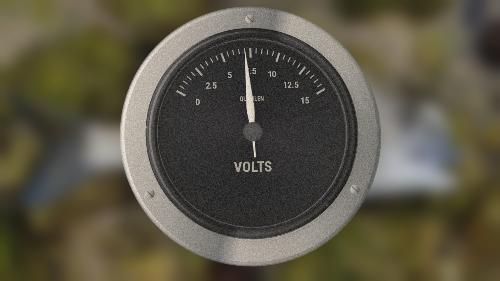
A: 7
